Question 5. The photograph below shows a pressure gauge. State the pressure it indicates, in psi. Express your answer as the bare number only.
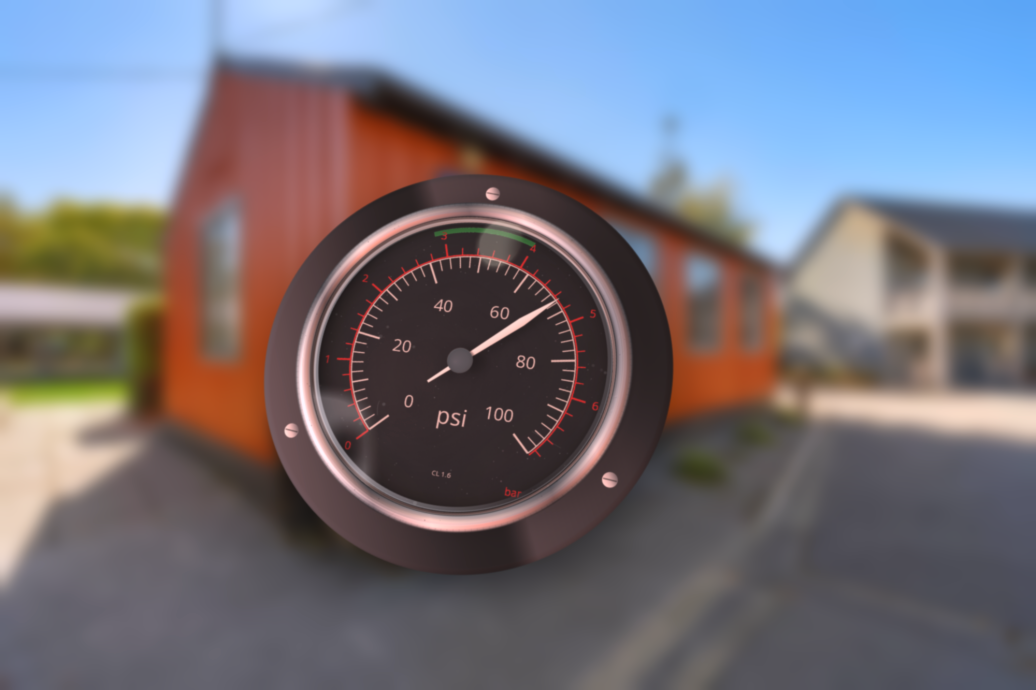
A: 68
